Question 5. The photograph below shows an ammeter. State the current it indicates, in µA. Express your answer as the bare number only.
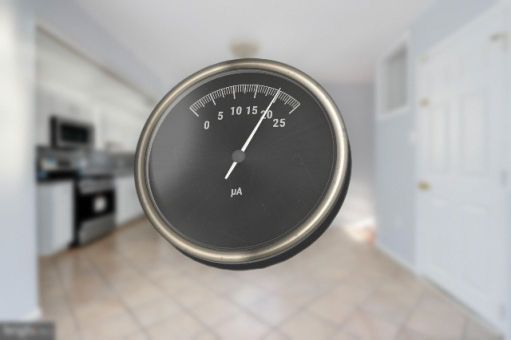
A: 20
